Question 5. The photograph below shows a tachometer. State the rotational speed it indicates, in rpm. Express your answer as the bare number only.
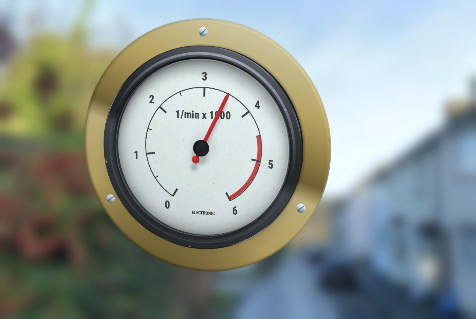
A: 3500
